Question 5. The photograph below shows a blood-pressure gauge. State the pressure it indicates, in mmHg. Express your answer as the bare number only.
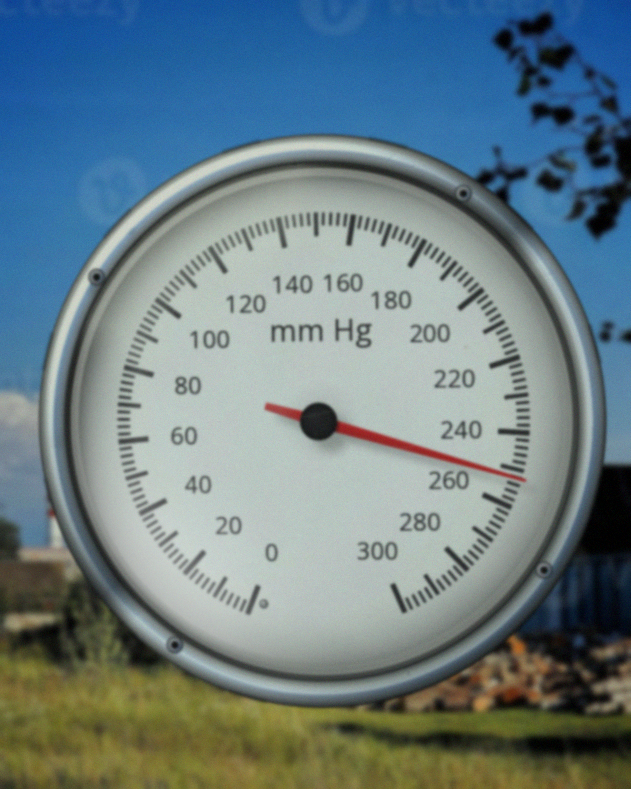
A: 252
